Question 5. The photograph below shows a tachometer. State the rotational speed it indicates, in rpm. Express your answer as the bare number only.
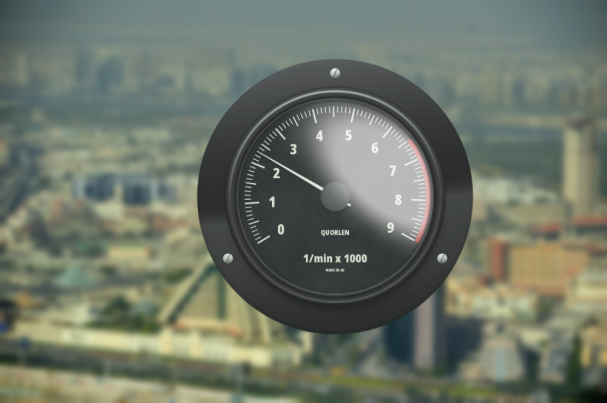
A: 2300
